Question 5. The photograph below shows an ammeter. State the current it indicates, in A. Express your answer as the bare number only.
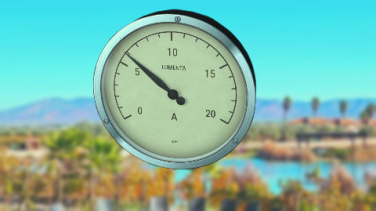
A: 6
